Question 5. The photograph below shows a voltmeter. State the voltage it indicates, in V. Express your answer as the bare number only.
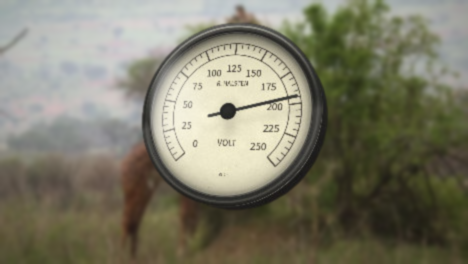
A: 195
